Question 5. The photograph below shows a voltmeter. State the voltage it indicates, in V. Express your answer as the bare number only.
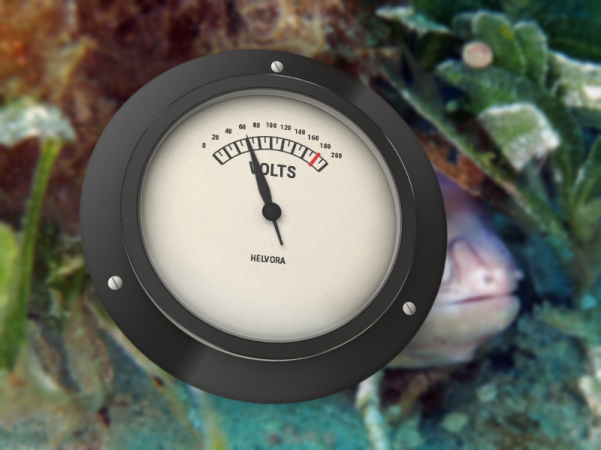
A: 60
